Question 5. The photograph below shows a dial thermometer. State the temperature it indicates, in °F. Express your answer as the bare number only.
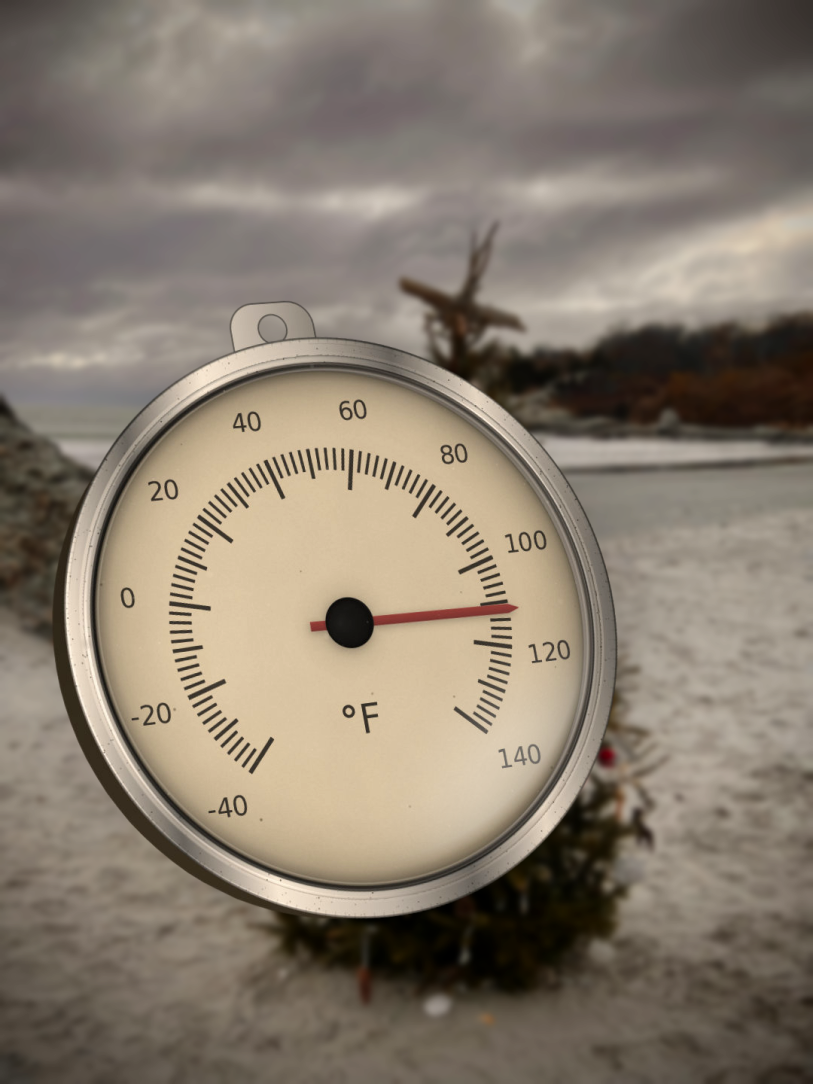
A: 112
